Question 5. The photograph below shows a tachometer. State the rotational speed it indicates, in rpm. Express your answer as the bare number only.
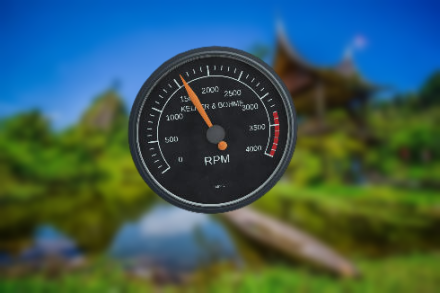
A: 1600
